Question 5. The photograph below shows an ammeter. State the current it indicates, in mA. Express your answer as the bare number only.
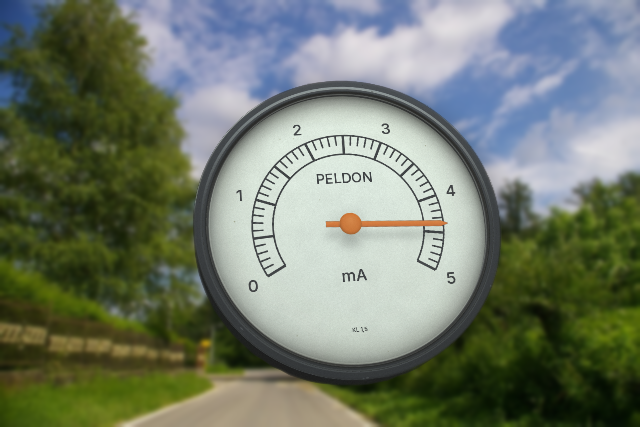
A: 4.4
